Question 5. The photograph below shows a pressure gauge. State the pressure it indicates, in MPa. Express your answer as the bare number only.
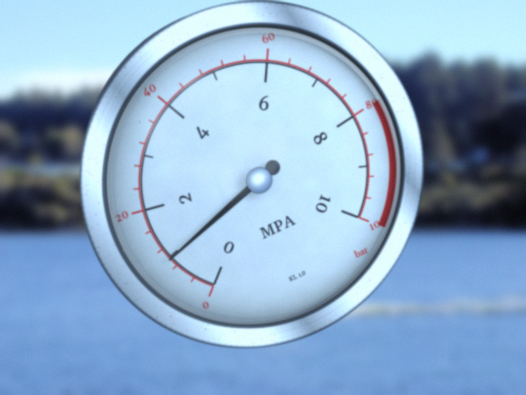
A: 1
